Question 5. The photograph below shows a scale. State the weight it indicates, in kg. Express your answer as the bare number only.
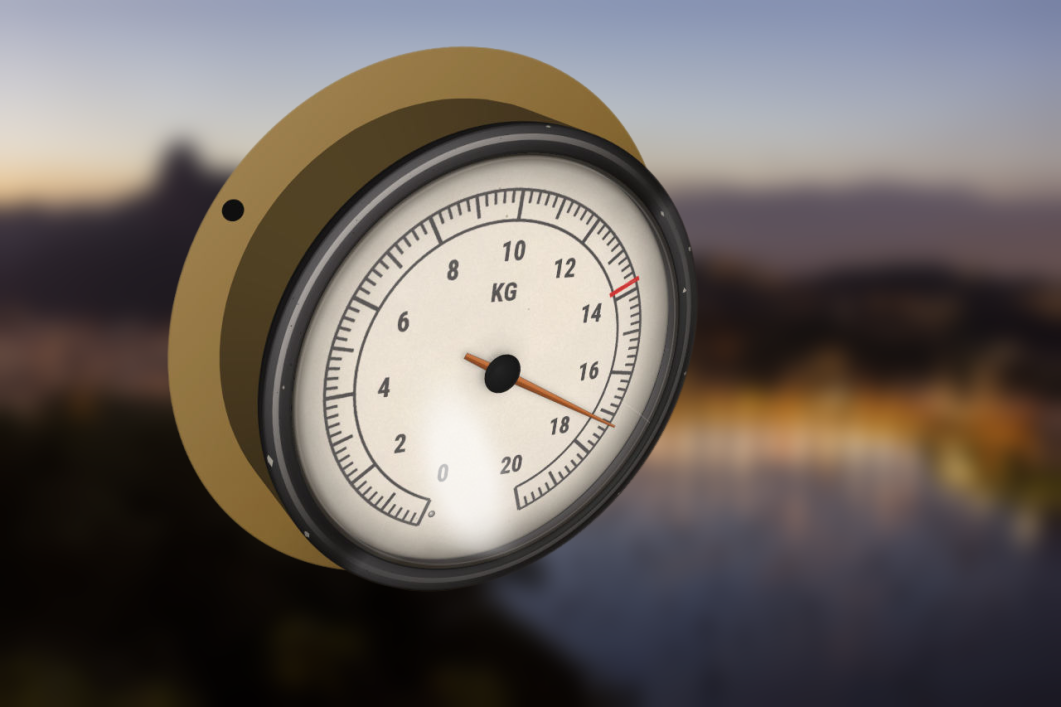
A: 17.2
